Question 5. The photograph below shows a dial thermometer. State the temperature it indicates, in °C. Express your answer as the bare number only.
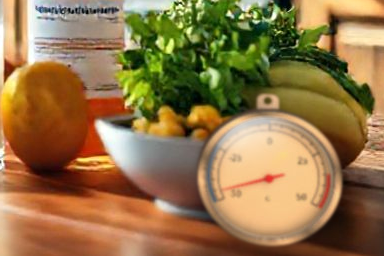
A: -45
